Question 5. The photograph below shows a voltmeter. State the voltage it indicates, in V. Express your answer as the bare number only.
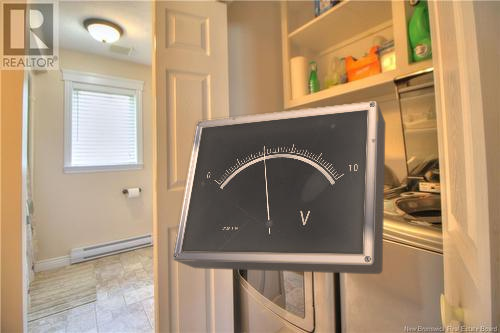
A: 4
